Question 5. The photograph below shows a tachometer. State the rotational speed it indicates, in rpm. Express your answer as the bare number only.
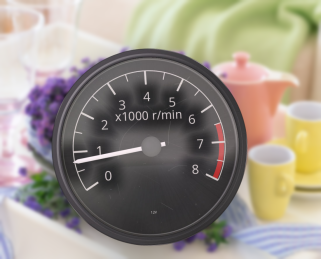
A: 750
